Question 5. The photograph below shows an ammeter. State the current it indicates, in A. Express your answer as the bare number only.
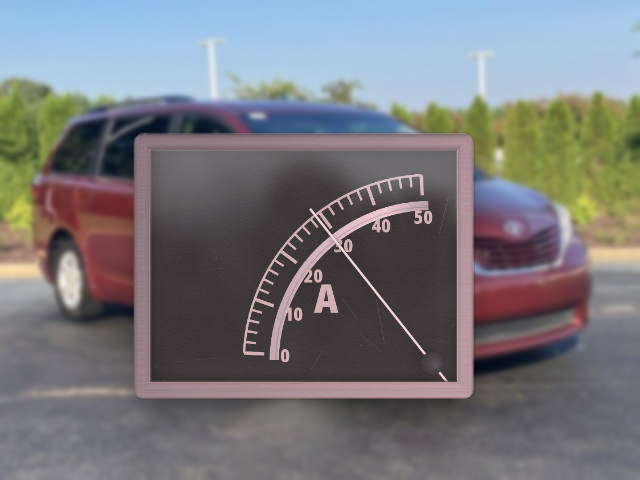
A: 29
